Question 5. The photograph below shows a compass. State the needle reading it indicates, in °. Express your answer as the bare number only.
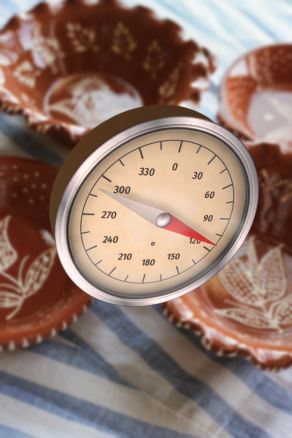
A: 112.5
